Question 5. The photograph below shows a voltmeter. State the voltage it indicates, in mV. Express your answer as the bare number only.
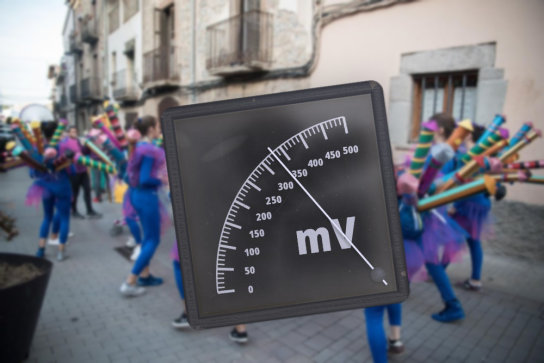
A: 330
